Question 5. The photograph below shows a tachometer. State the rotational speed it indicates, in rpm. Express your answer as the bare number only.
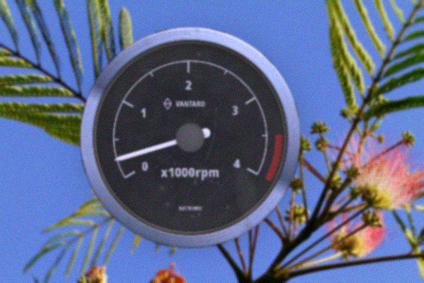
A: 250
